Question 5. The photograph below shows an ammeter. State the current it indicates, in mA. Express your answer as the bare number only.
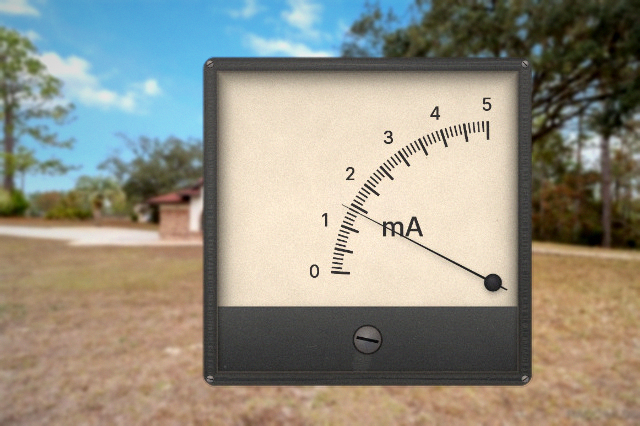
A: 1.4
